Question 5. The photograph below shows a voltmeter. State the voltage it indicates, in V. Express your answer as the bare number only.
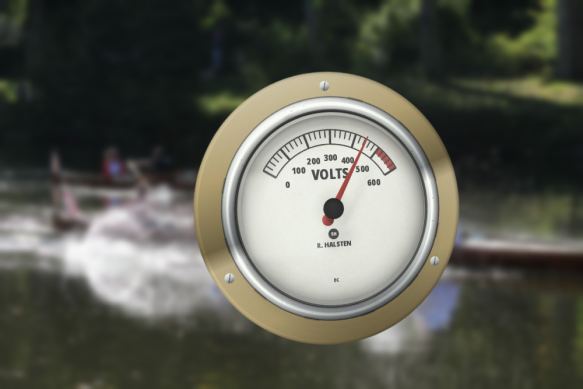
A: 440
